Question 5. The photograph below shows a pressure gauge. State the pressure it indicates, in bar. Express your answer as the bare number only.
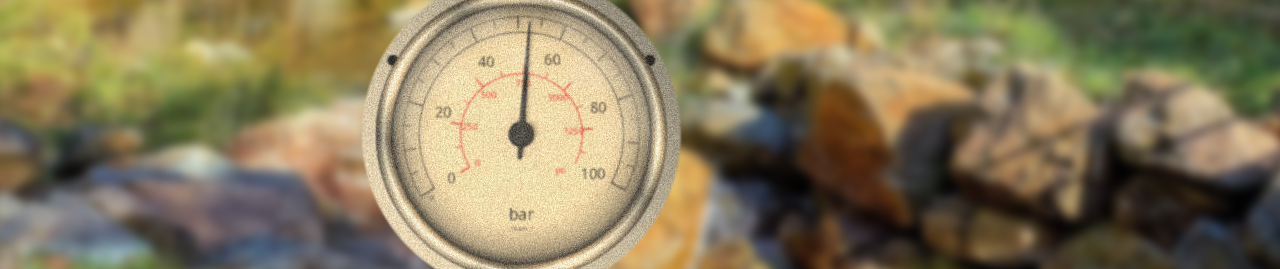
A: 52.5
